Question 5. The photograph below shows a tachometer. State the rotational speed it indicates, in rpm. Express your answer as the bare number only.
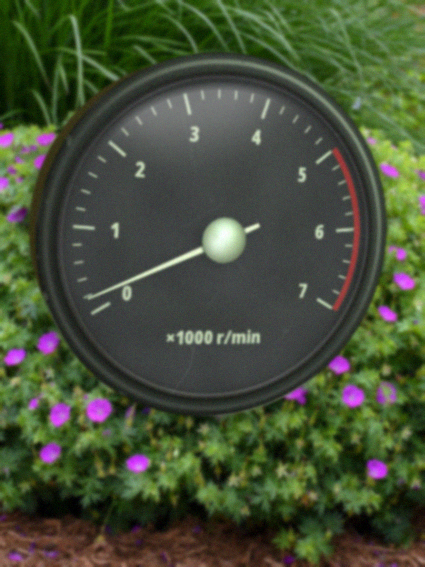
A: 200
